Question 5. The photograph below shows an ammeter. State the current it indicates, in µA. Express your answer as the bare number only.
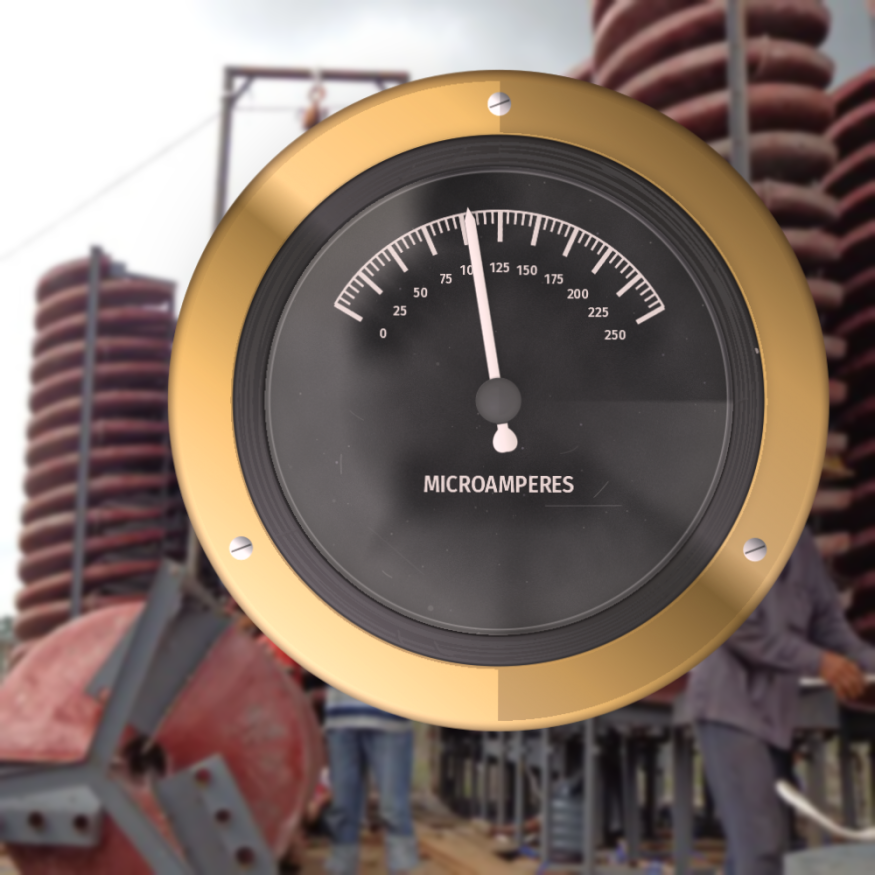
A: 105
